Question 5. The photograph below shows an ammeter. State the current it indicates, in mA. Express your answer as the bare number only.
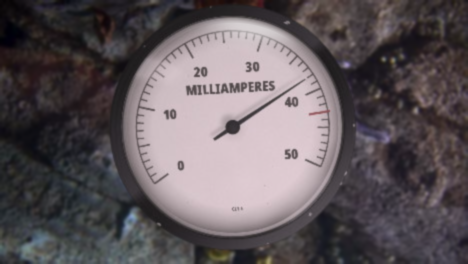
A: 38
